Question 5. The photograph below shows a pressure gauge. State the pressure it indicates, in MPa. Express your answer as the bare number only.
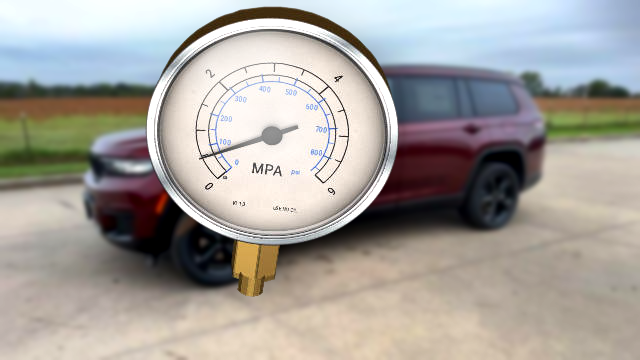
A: 0.5
